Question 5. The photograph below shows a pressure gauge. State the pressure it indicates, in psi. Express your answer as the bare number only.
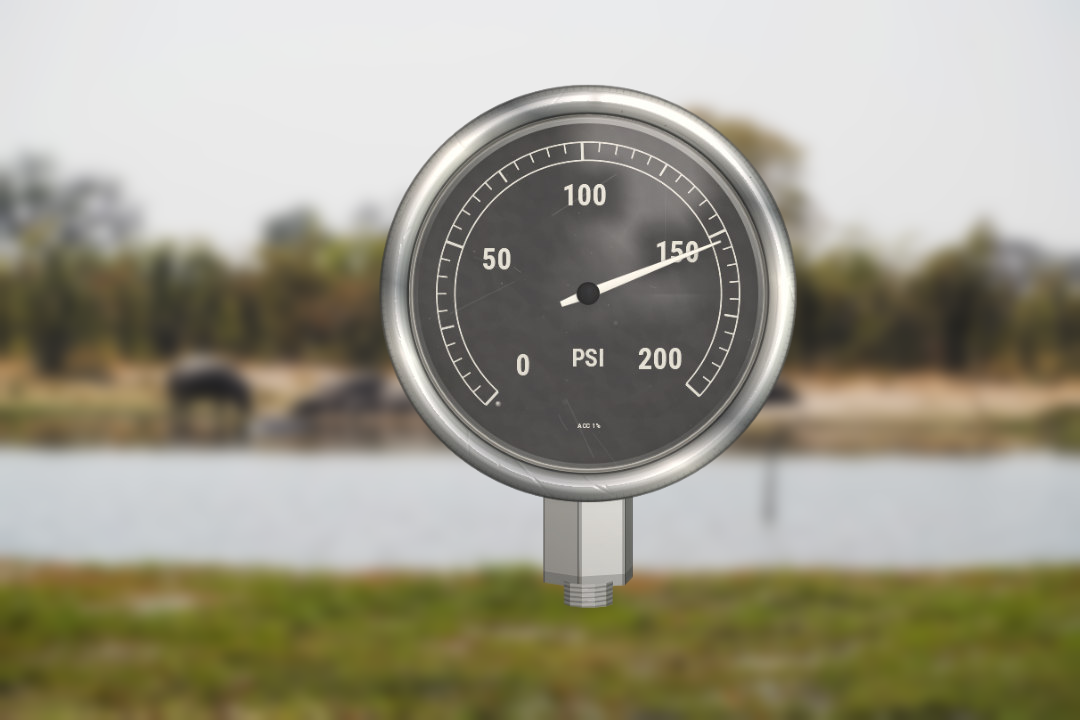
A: 152.5
